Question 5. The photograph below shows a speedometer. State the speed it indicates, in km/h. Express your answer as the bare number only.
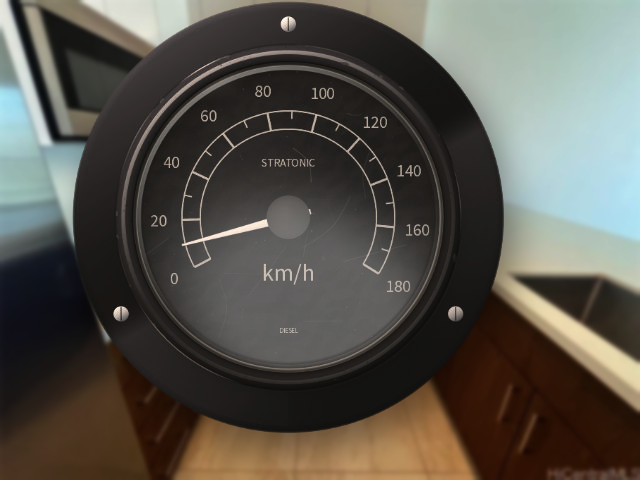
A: 10
